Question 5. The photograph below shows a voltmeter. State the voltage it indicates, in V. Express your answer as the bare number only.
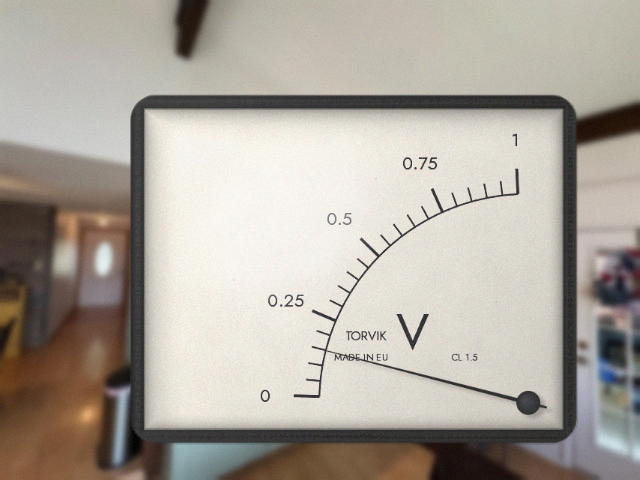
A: 0.15
